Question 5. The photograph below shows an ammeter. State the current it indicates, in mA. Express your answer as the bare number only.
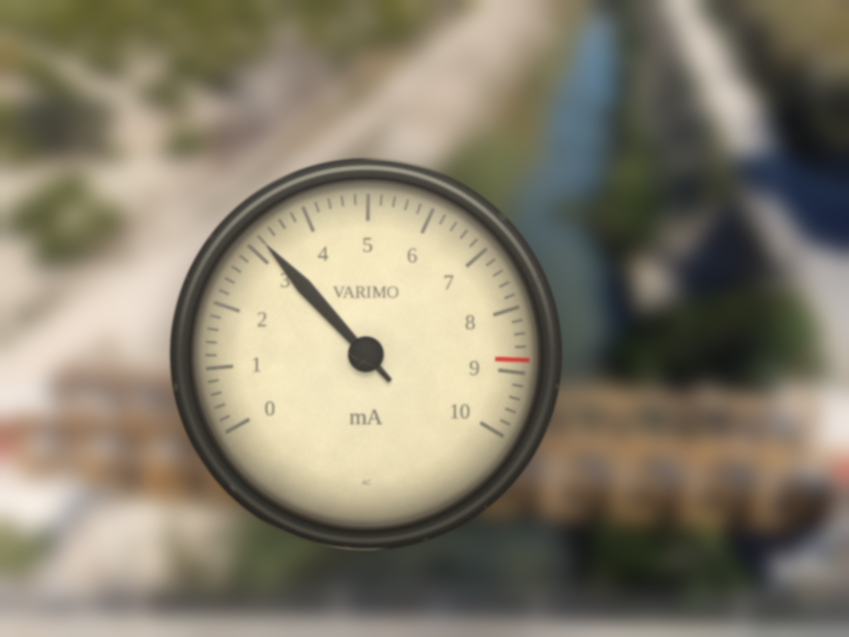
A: 3.2
